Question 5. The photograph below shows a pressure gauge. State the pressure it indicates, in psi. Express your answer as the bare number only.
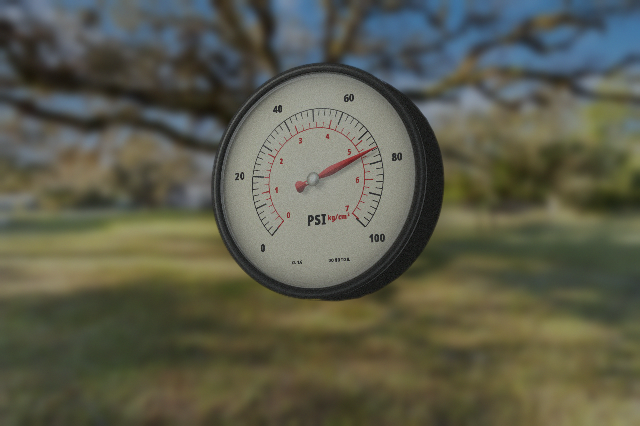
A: 76
